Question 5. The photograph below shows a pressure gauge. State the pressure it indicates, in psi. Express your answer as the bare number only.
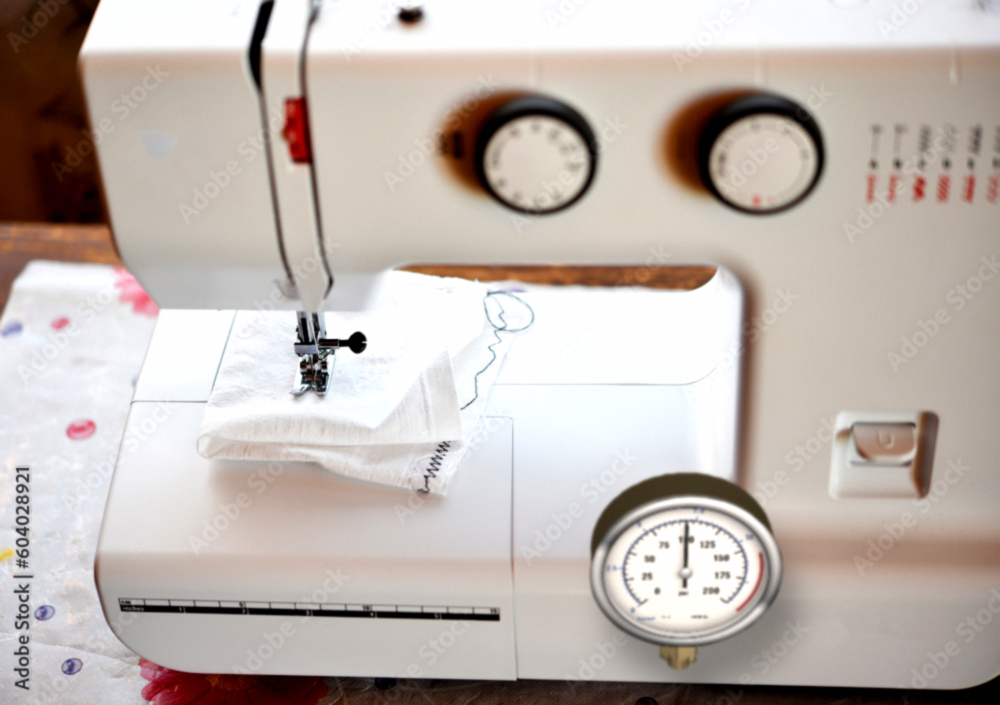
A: 100
